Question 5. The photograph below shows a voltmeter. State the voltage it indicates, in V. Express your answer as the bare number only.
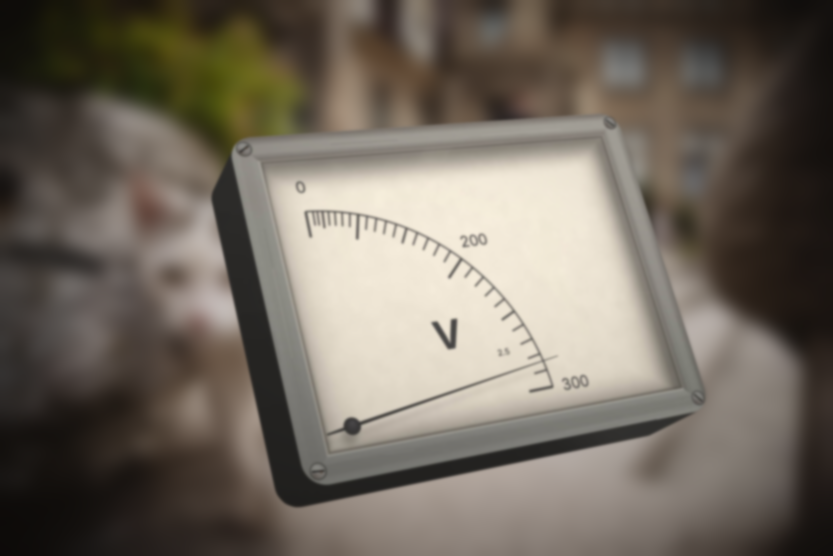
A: 285
